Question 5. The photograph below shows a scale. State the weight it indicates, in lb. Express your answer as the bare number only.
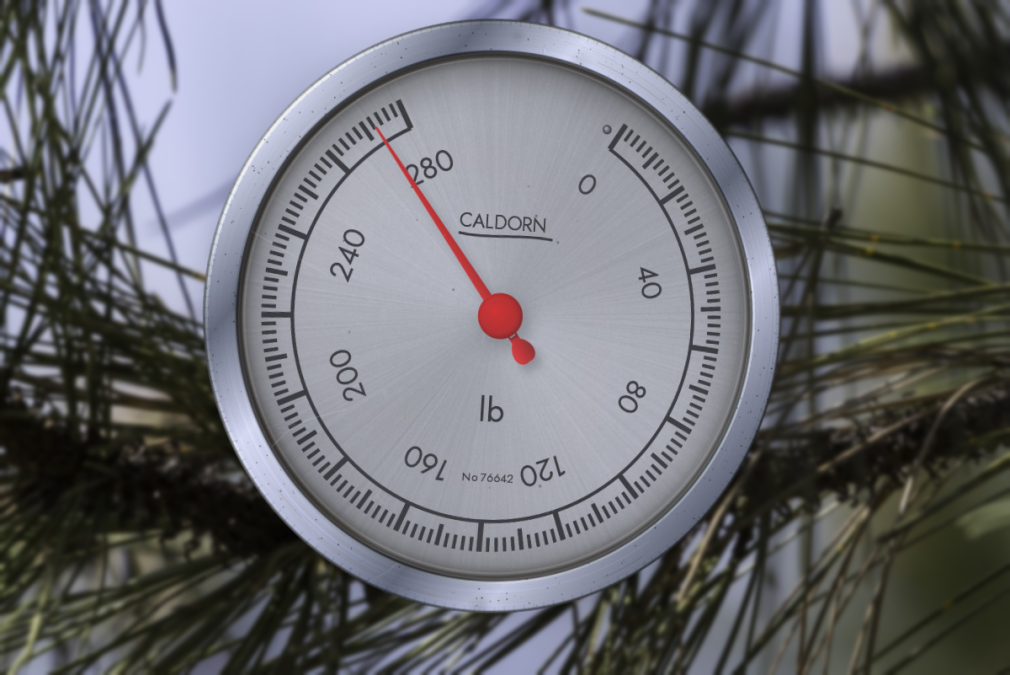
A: 272
